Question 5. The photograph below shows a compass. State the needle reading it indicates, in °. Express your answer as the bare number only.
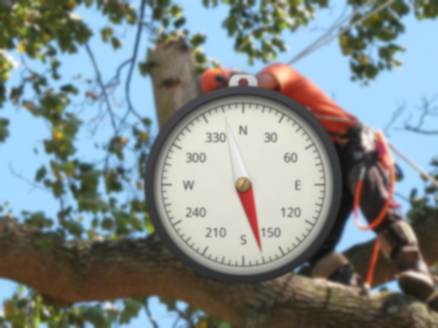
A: 165
